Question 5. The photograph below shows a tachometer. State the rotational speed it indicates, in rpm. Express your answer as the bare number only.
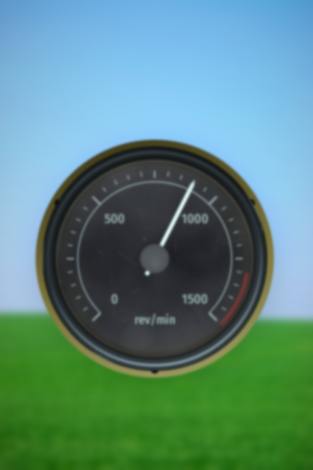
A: 900
